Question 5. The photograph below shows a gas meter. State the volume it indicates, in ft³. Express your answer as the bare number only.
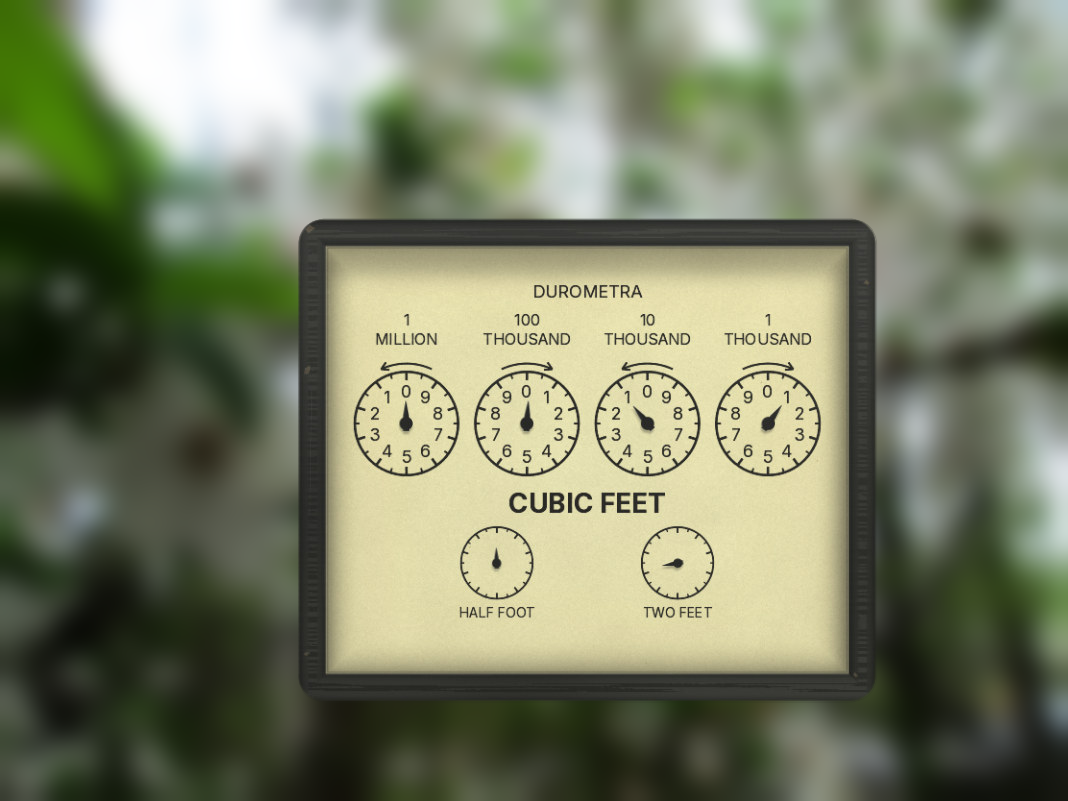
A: 1100
